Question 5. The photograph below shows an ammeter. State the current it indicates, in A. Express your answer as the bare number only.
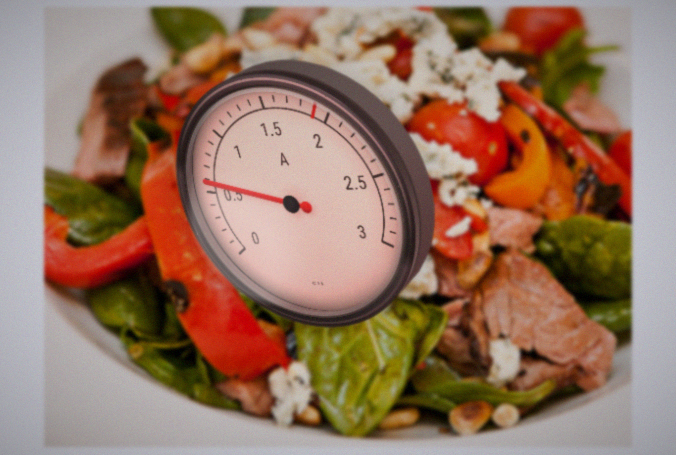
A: 0.6
